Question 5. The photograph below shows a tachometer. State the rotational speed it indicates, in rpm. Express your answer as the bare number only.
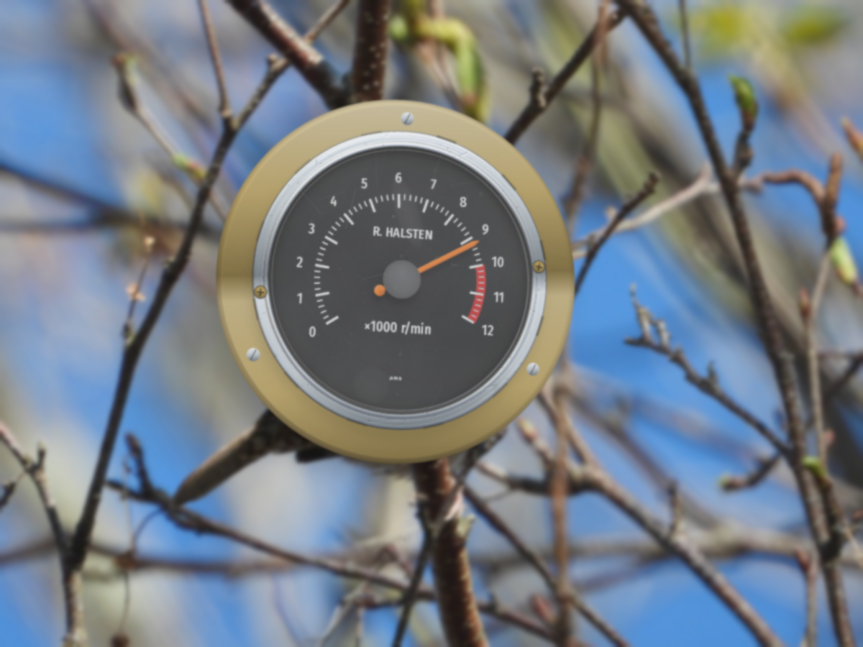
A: 9200
